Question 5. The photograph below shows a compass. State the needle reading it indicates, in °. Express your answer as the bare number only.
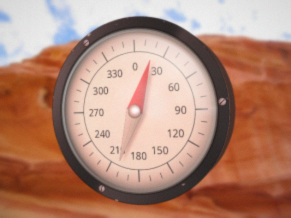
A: 20
